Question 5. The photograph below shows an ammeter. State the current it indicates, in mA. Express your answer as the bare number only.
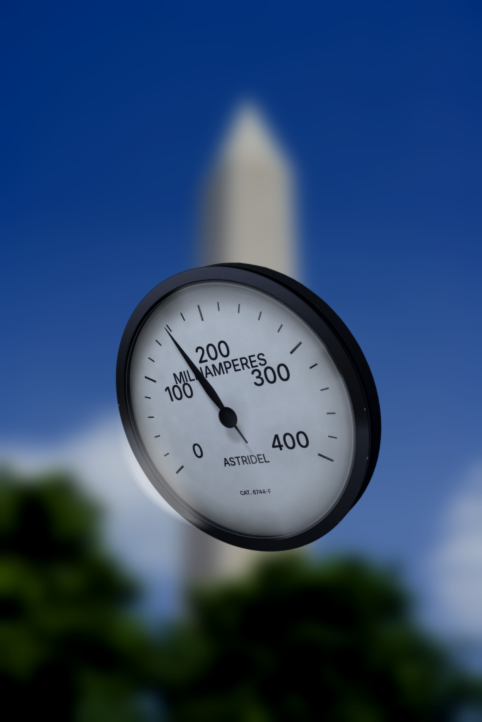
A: 160
